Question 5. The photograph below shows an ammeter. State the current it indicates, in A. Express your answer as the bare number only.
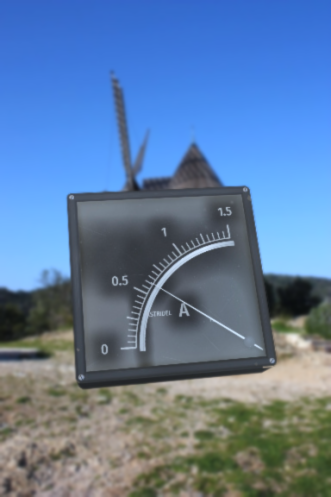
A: 0.6
